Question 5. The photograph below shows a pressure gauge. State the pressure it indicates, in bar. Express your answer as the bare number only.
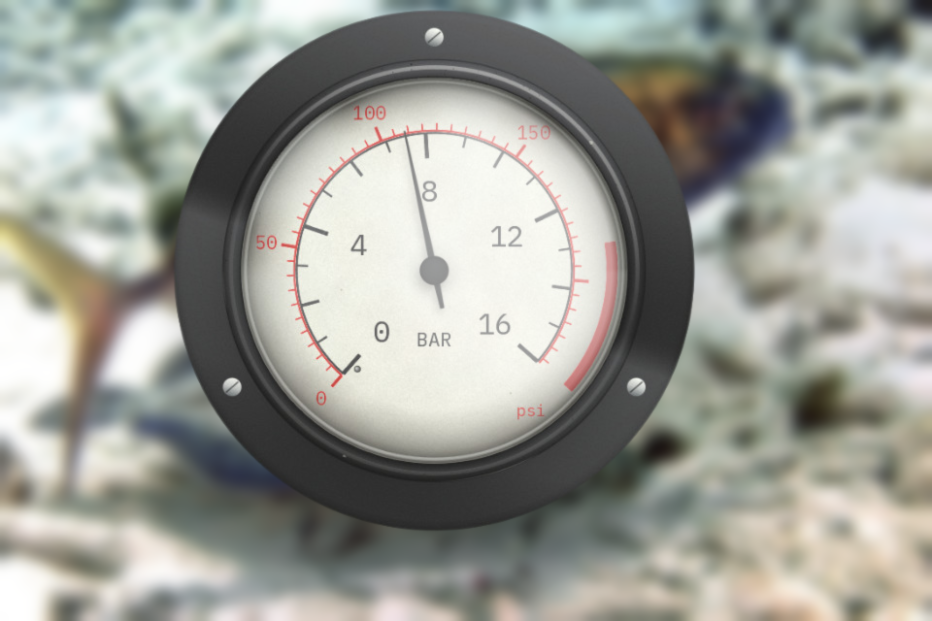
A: 7.5
